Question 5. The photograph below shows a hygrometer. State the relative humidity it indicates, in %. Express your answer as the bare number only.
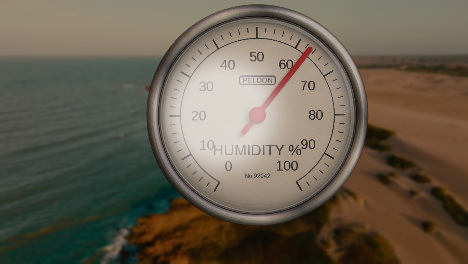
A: 63
